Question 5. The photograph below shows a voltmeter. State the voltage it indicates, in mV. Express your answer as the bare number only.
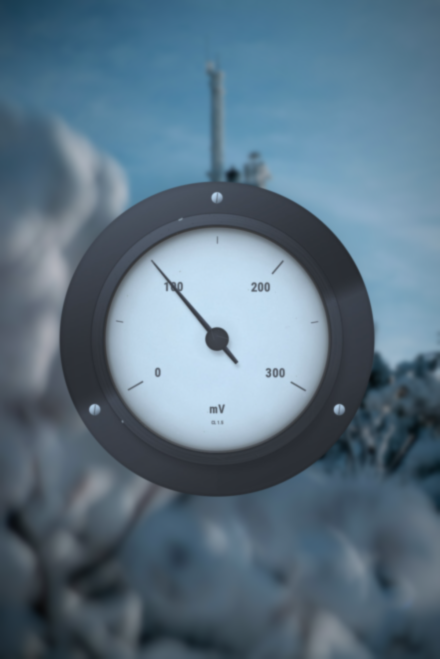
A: 100
